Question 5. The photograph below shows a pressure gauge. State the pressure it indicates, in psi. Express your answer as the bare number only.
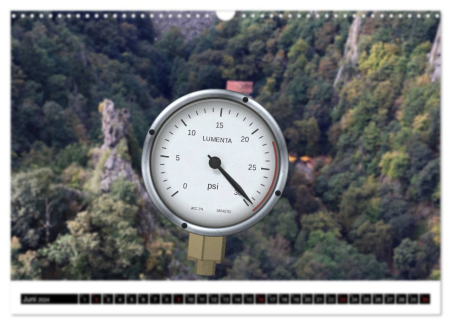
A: 29.5
